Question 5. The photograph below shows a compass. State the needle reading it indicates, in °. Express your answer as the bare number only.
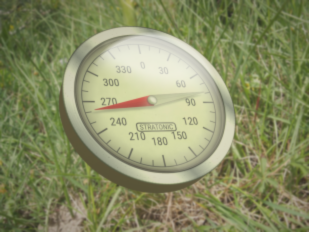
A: 260
